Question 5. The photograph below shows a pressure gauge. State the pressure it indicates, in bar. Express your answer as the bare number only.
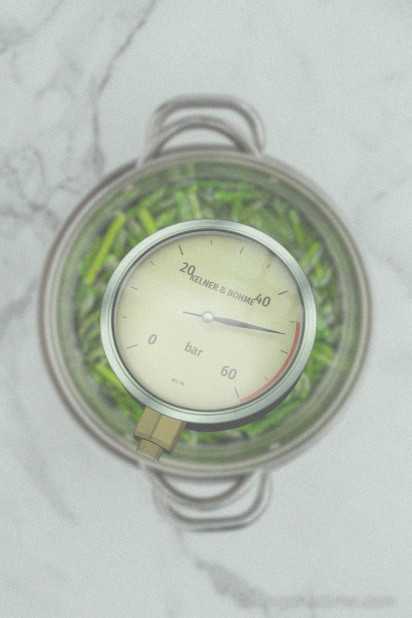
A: 47.5
